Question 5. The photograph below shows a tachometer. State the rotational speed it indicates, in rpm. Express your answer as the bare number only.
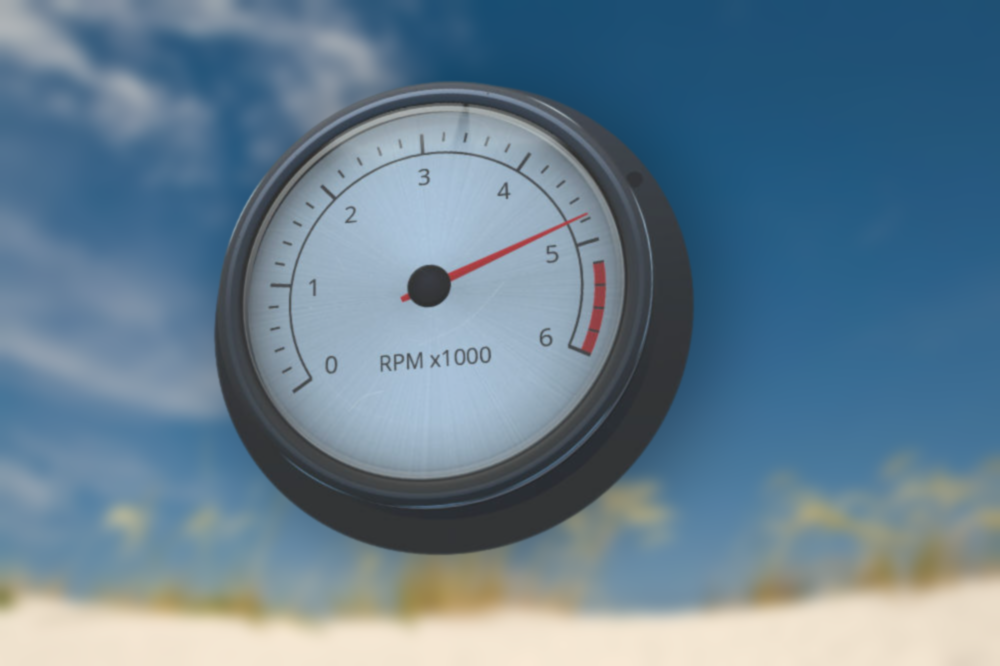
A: 4800
